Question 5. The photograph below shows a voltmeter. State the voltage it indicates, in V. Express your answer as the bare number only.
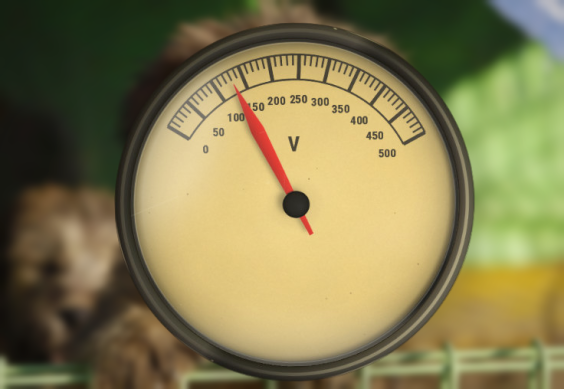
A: 130
